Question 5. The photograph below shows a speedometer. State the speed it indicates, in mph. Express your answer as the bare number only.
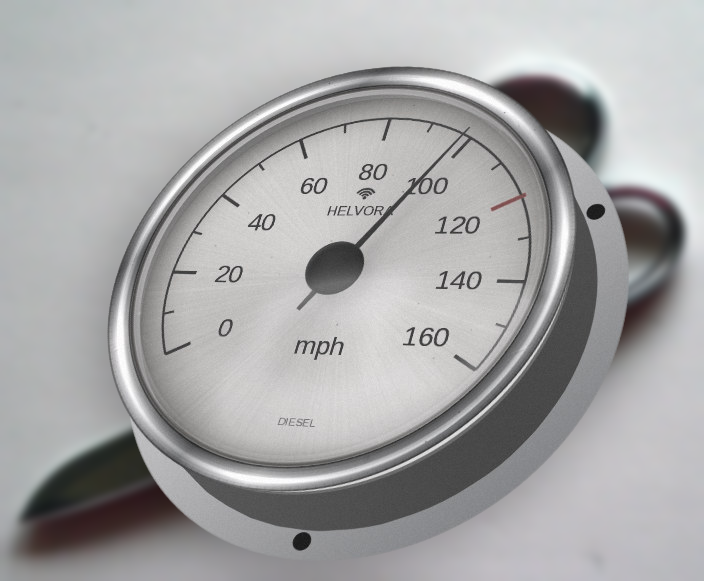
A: 100
